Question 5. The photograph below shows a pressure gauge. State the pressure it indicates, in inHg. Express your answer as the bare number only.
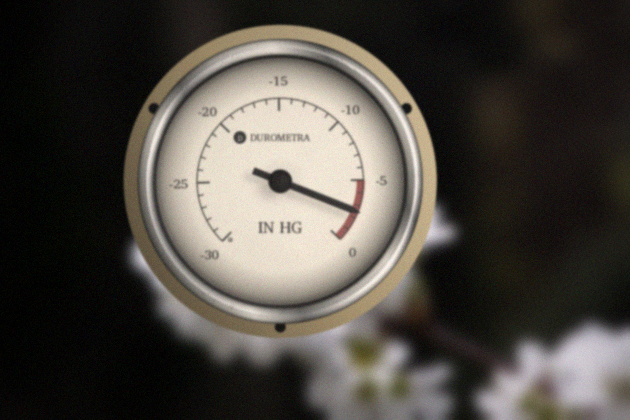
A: -2.5
